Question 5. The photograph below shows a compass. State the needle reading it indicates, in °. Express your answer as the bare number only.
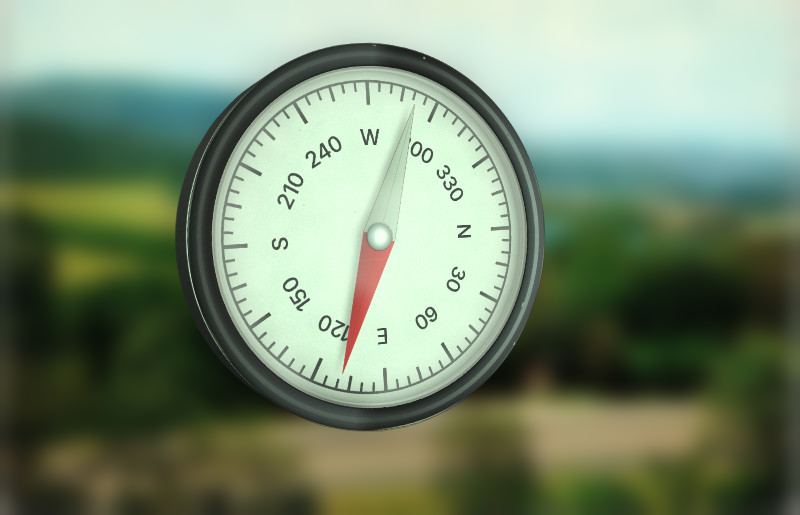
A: 110
